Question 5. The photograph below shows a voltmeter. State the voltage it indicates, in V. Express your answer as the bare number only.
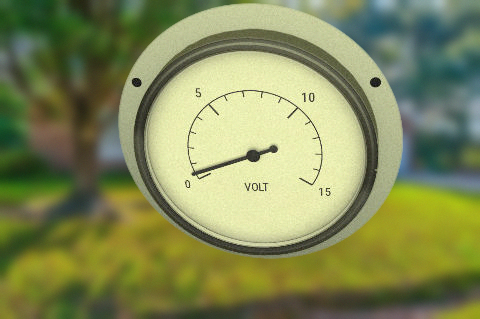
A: 0.5
